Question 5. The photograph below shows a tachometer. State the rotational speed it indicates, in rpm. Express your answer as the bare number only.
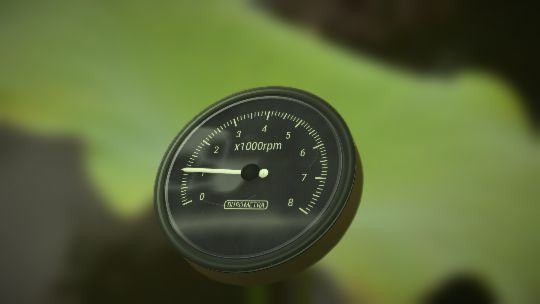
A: 1000
